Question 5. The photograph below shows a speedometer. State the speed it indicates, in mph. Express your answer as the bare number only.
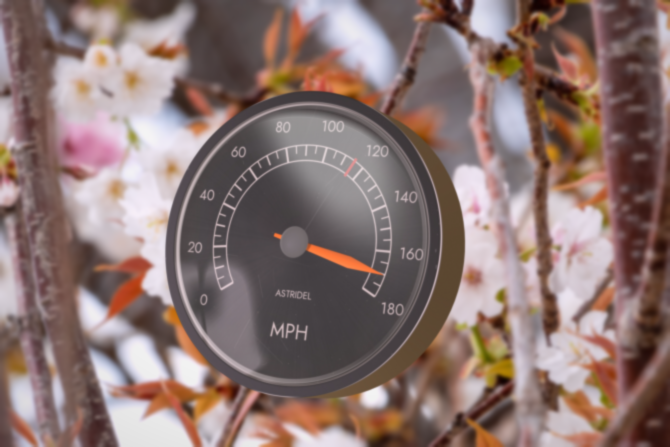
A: 170
